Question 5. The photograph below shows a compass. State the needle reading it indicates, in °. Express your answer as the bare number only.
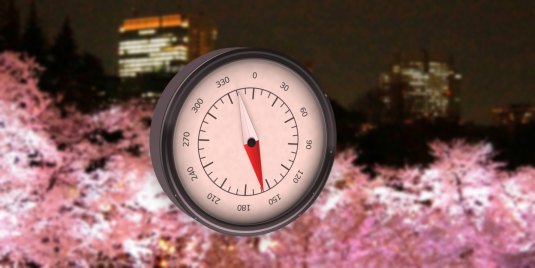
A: 160
